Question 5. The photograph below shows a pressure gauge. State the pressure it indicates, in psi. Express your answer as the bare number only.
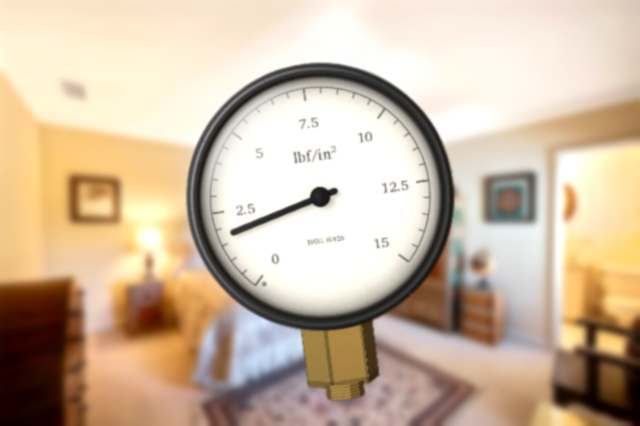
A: 1.75
